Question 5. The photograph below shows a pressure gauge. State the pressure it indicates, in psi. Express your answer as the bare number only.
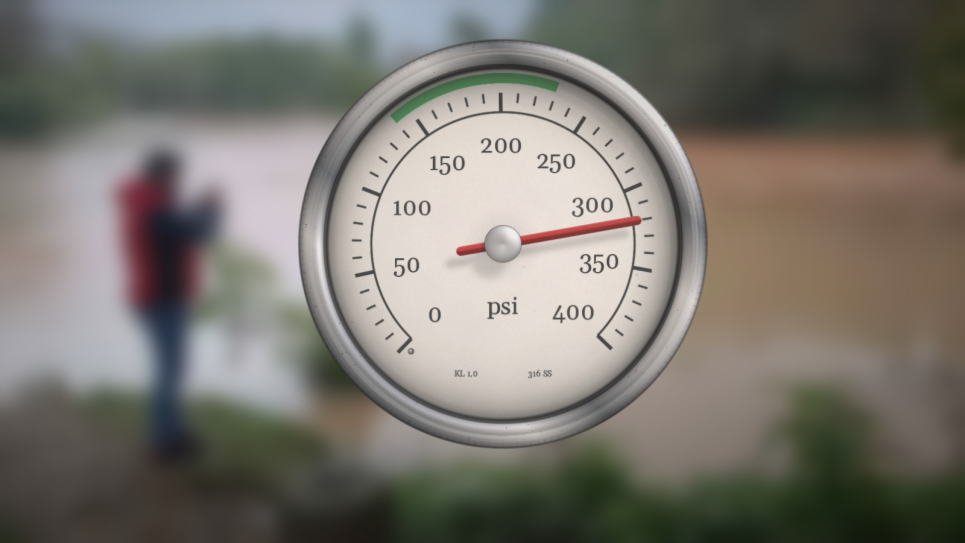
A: 320
